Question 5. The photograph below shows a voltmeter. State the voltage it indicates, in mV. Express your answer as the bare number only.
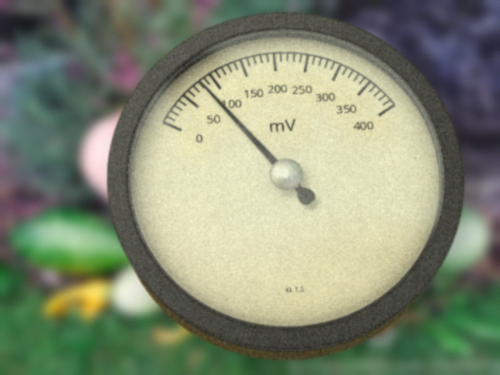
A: 80
